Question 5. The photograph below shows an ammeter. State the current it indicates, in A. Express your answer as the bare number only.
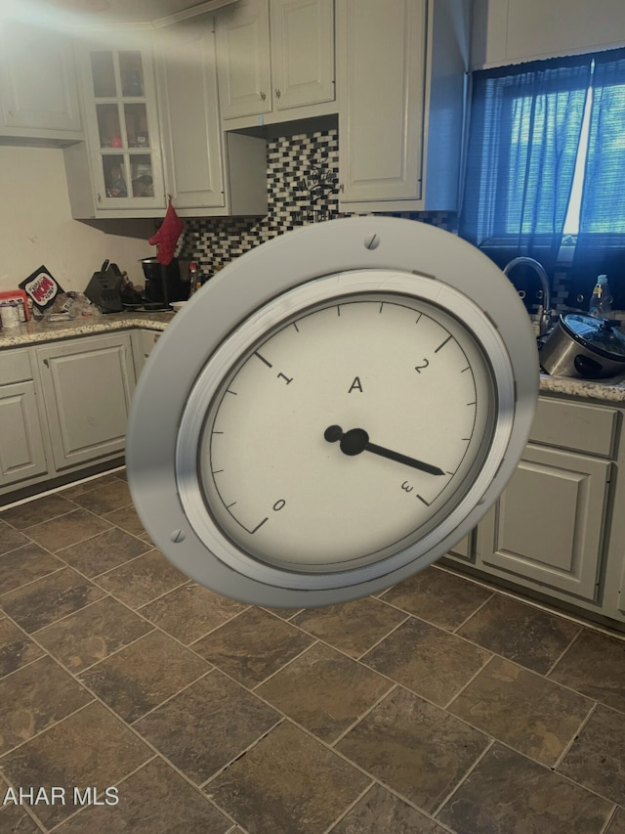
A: 2.8
